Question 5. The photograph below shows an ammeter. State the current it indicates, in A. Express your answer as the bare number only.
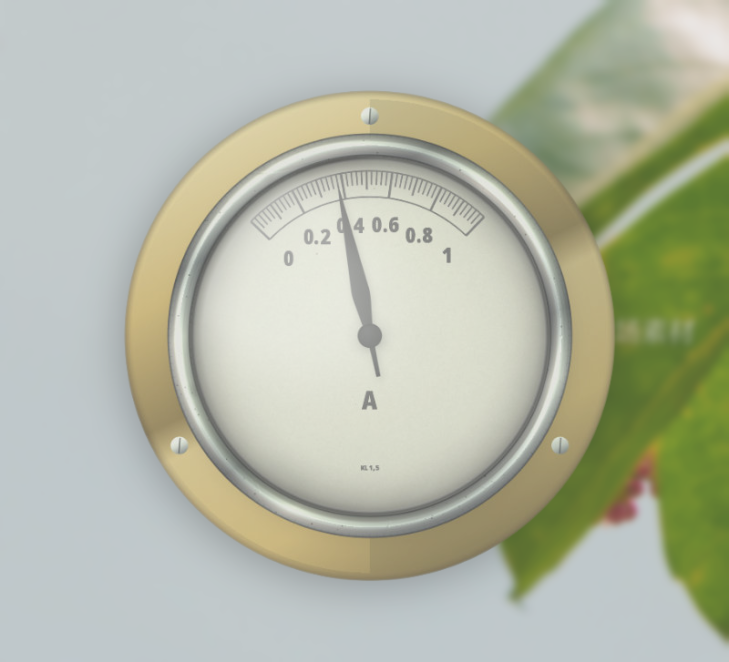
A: 0.38
